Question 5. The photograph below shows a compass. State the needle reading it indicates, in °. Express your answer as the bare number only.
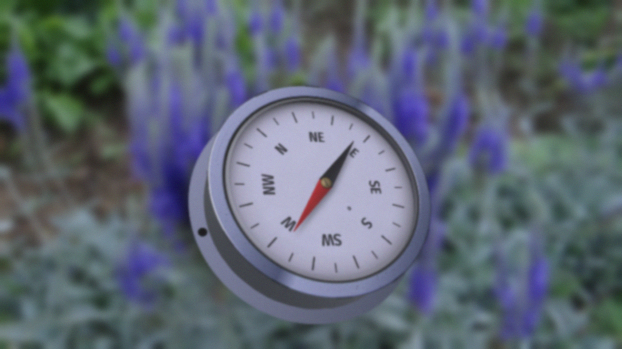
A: 262.5
